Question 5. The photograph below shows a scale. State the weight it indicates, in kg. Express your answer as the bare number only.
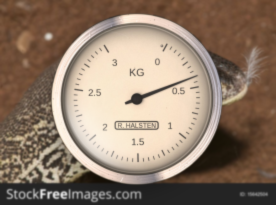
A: 0.4
